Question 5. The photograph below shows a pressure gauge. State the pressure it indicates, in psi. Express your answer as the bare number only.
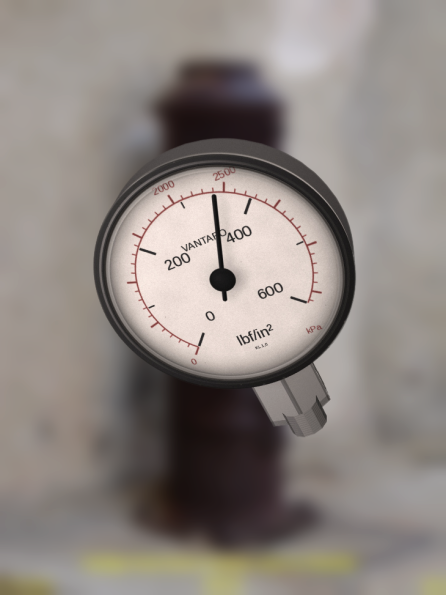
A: 350
